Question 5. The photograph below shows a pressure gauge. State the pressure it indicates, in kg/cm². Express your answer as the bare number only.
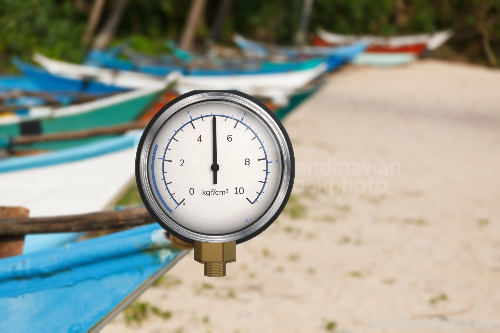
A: 5
